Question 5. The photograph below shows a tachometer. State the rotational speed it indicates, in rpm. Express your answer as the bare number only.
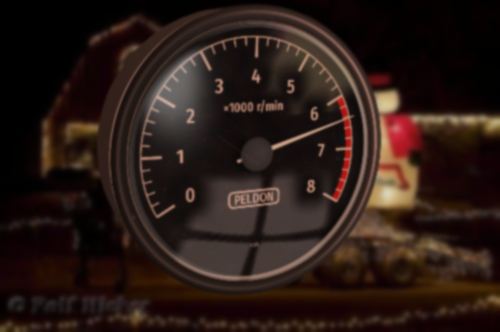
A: 6400
